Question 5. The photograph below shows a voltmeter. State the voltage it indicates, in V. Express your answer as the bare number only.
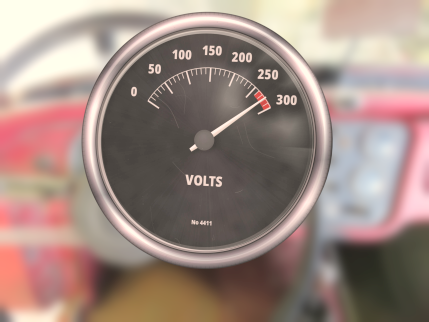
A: 280
